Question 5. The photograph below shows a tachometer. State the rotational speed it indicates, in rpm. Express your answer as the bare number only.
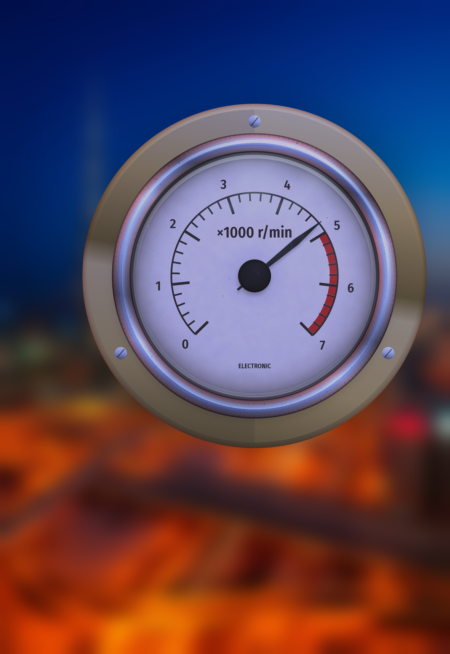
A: 4800
